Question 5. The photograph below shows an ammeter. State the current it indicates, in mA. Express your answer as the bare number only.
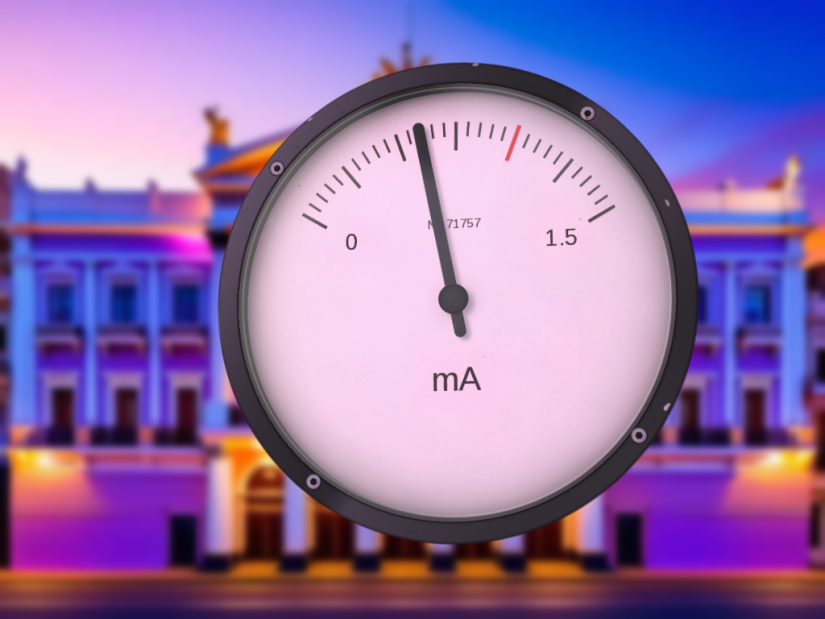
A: 0.6
